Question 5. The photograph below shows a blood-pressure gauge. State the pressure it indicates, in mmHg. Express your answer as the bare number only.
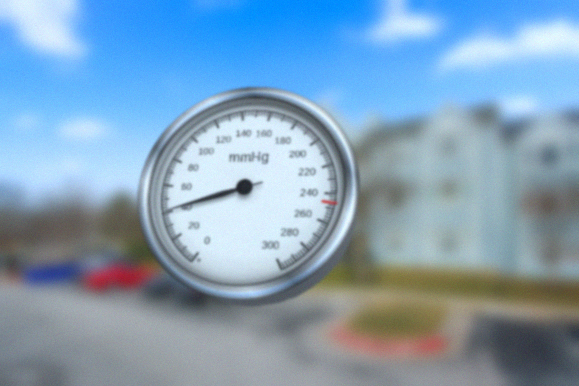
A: 40
